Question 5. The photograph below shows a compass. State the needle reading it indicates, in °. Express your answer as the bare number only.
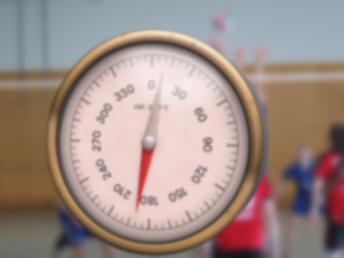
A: 190
